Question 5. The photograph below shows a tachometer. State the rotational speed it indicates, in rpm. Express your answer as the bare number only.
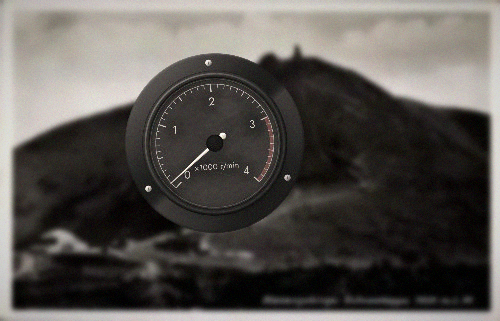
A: 100
